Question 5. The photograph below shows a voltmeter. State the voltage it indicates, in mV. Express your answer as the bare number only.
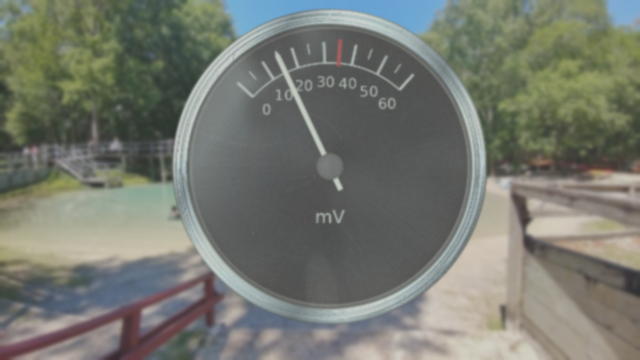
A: 15
